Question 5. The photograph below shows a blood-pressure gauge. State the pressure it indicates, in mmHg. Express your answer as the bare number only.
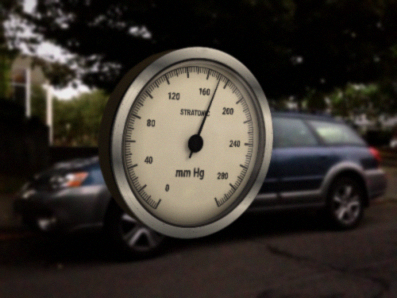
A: 170
